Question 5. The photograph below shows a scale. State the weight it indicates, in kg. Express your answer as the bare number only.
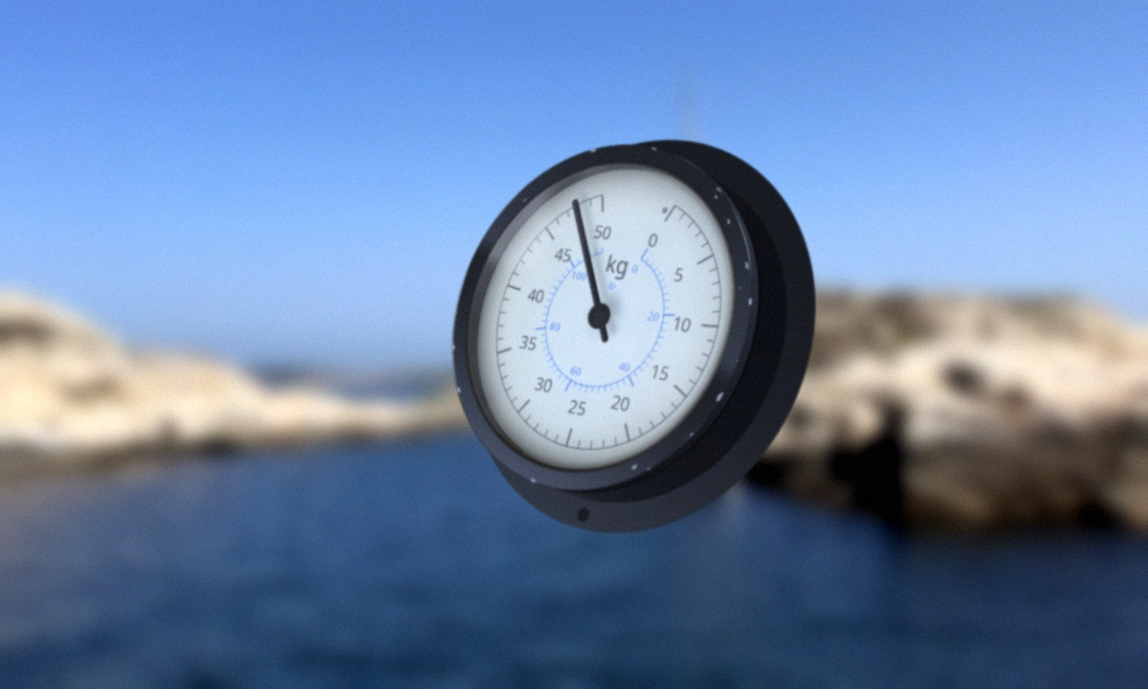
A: 48
